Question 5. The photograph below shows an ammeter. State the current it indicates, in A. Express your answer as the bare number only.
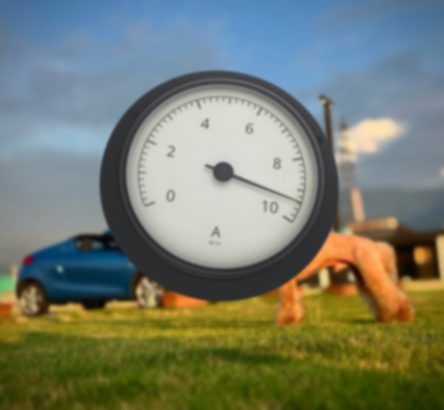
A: 9.4
